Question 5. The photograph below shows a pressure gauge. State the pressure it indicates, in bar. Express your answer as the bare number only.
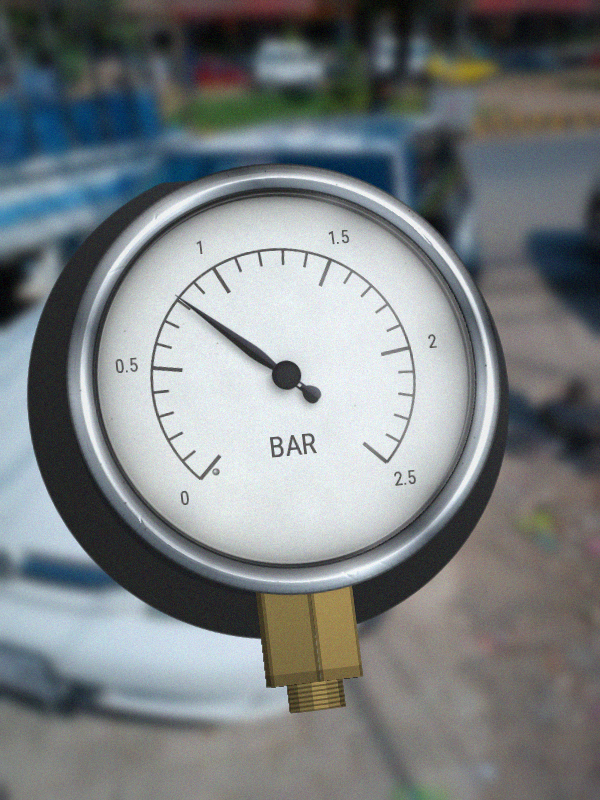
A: 0.8
